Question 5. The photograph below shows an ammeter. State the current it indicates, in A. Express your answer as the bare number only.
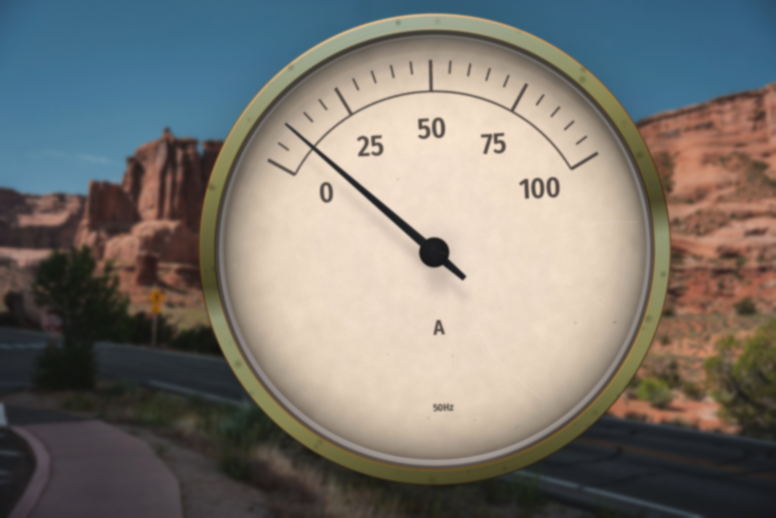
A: 10
